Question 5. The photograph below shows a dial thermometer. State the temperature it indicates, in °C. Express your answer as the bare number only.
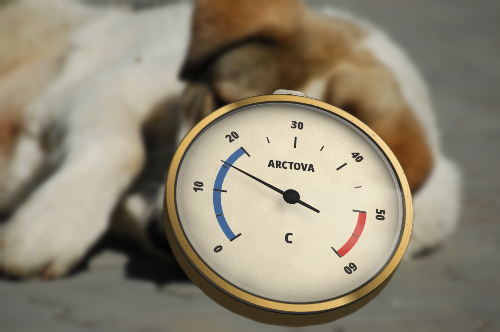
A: 15
